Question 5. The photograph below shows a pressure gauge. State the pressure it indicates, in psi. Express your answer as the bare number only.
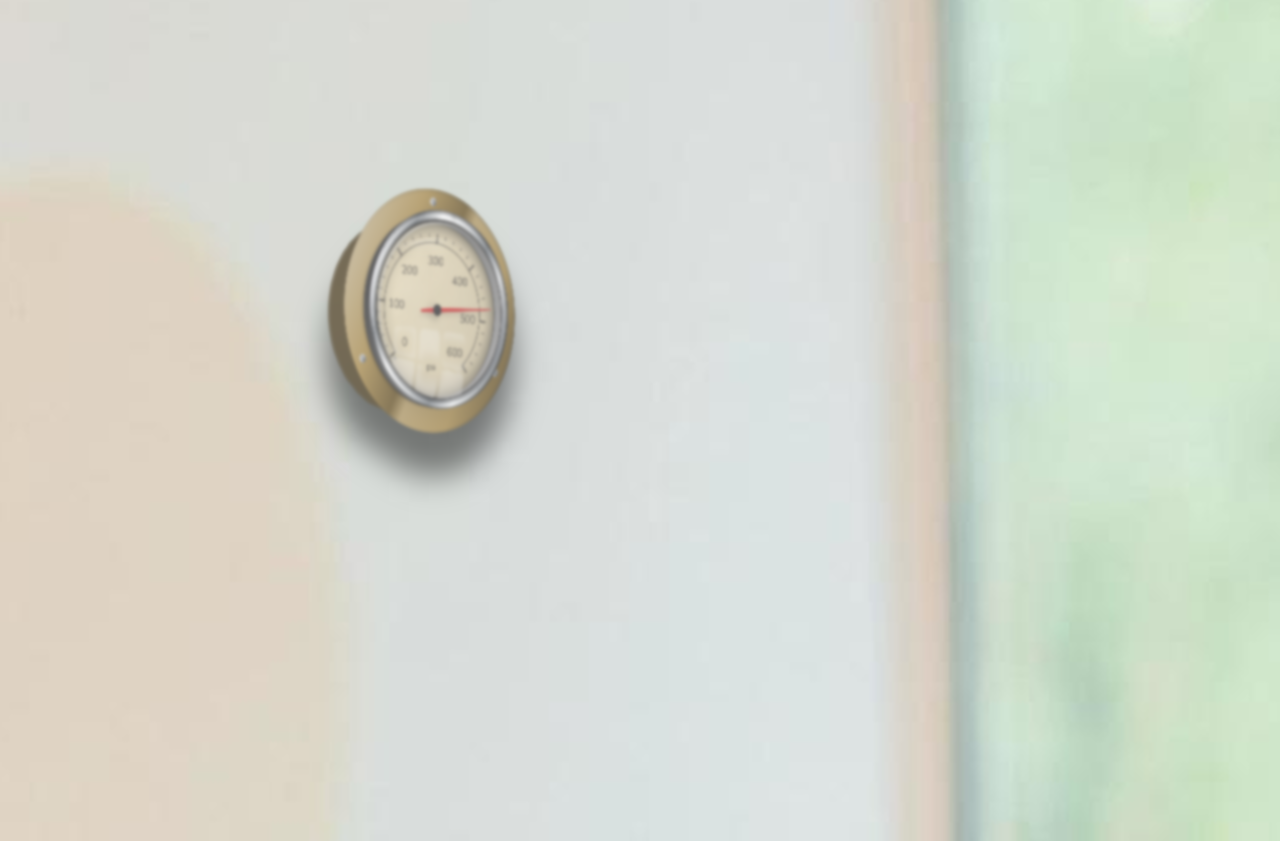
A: 480
